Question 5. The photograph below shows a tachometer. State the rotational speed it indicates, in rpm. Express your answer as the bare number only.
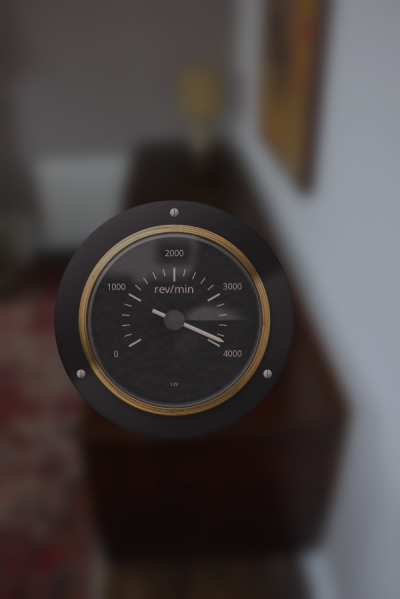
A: 3900
